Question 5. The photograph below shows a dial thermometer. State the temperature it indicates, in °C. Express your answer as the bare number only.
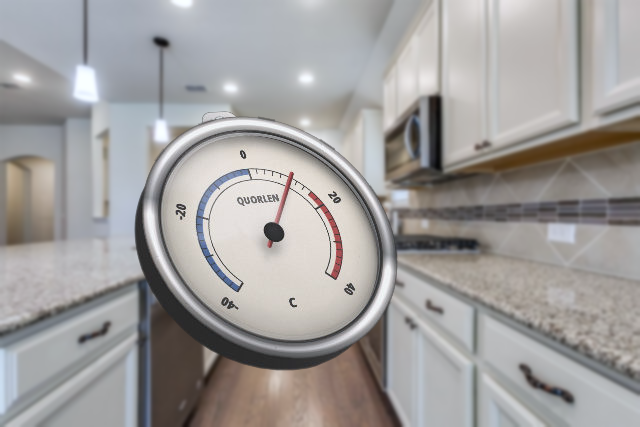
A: 10
